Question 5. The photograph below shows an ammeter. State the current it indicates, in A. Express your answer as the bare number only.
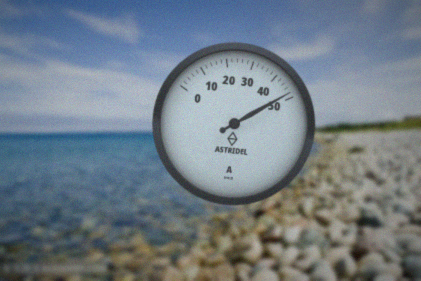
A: 48
